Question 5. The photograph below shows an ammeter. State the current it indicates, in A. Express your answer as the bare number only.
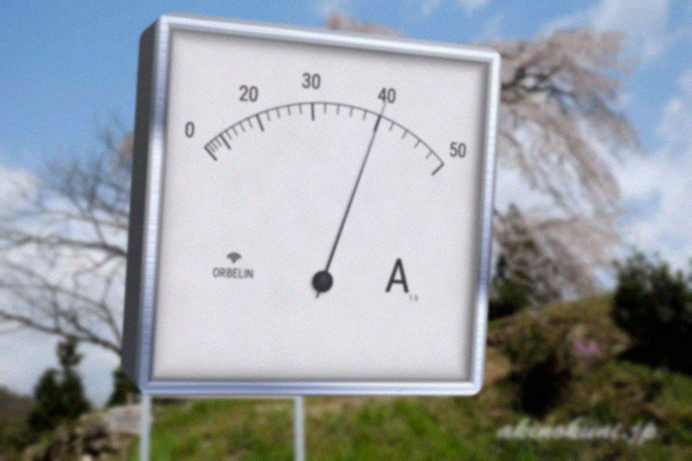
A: 40
